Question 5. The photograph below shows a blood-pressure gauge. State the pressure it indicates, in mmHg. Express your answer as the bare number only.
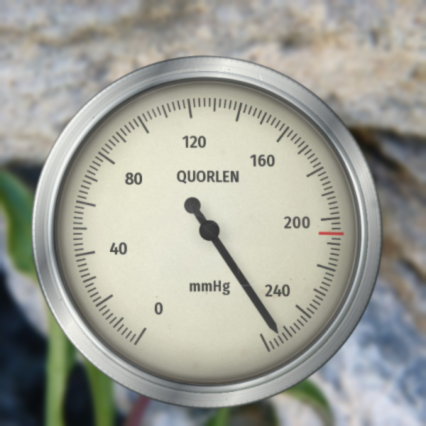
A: 254
